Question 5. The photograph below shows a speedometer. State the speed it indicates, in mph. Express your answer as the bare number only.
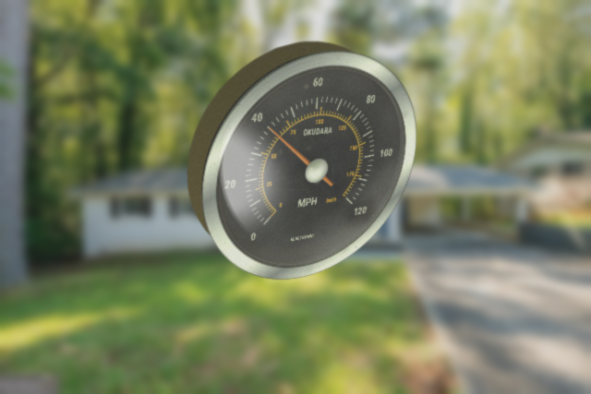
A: 40
